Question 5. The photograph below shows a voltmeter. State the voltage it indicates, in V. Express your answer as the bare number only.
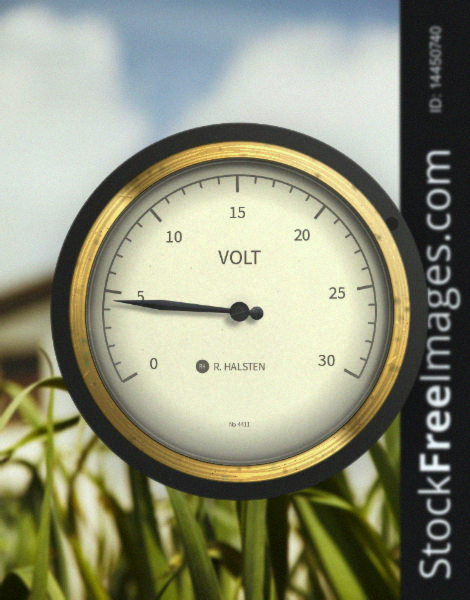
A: 4.5
